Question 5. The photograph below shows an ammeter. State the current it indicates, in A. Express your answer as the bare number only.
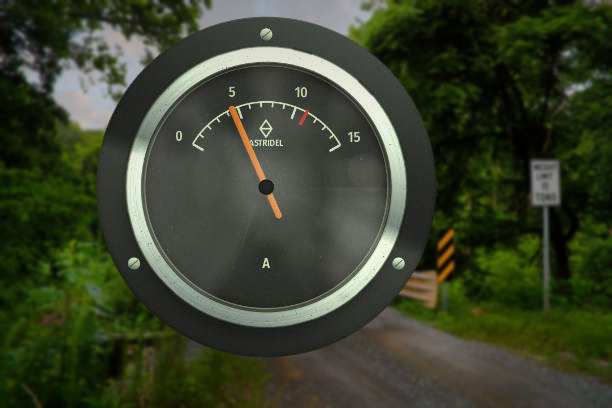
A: 4.5
